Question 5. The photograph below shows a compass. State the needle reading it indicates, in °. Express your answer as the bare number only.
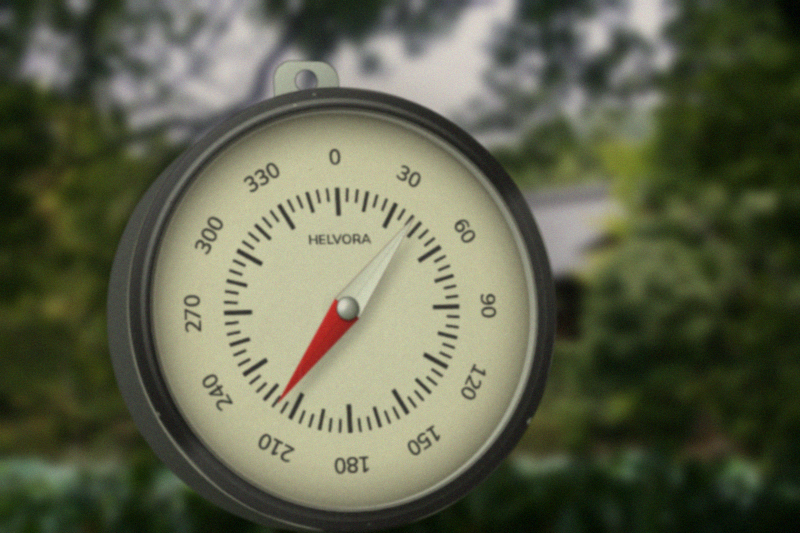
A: 220
